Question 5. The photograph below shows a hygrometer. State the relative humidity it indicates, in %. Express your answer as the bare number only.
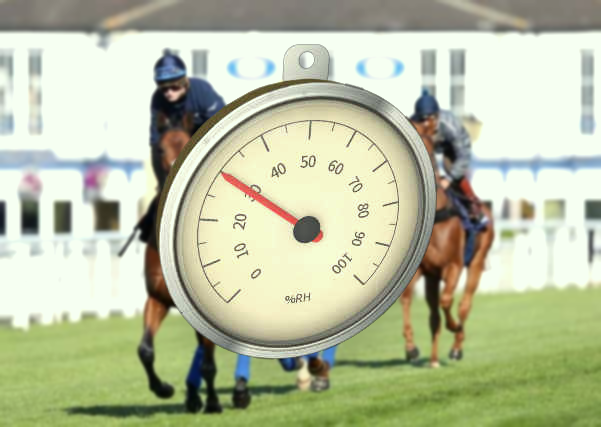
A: 30
